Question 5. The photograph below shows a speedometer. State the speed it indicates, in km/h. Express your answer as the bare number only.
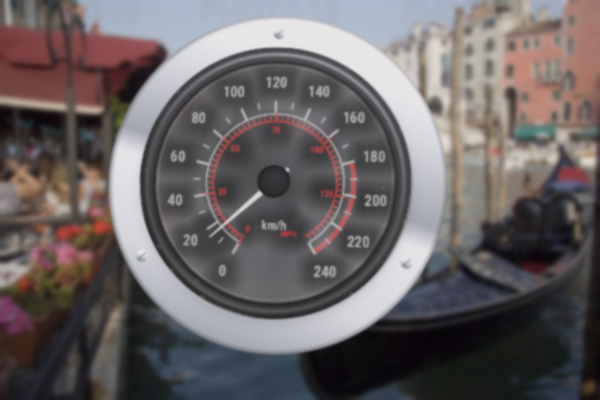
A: 15
